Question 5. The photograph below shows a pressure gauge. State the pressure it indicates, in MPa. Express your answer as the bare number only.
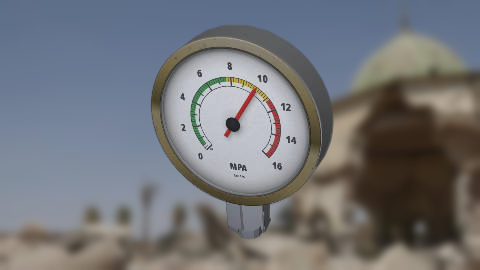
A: 10
